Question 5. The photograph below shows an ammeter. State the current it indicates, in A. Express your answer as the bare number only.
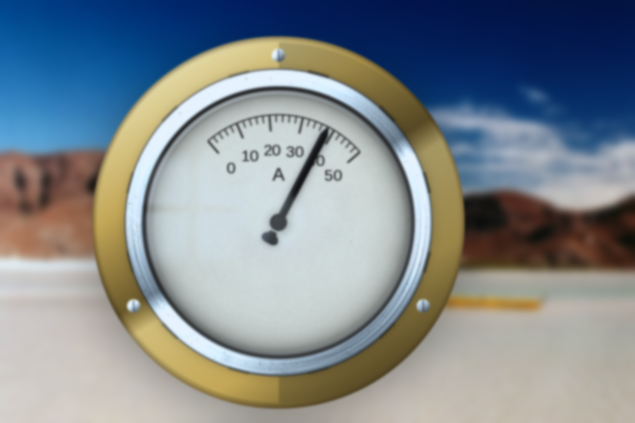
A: 38
